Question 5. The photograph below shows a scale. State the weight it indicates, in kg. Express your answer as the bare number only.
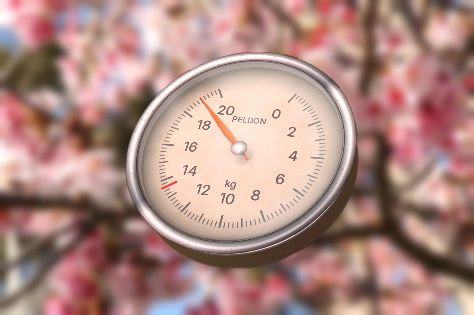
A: 19
